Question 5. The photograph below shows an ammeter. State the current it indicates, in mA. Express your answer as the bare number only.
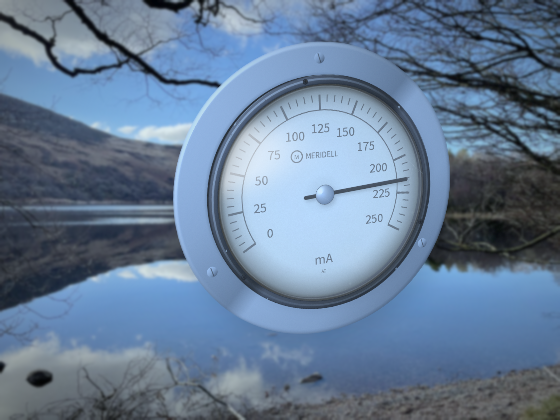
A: 215
